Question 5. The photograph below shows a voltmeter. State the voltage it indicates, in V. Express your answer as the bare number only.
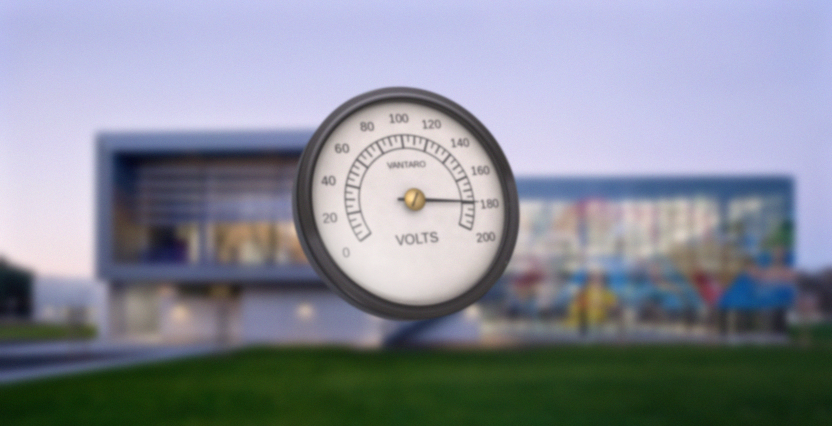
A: 180
